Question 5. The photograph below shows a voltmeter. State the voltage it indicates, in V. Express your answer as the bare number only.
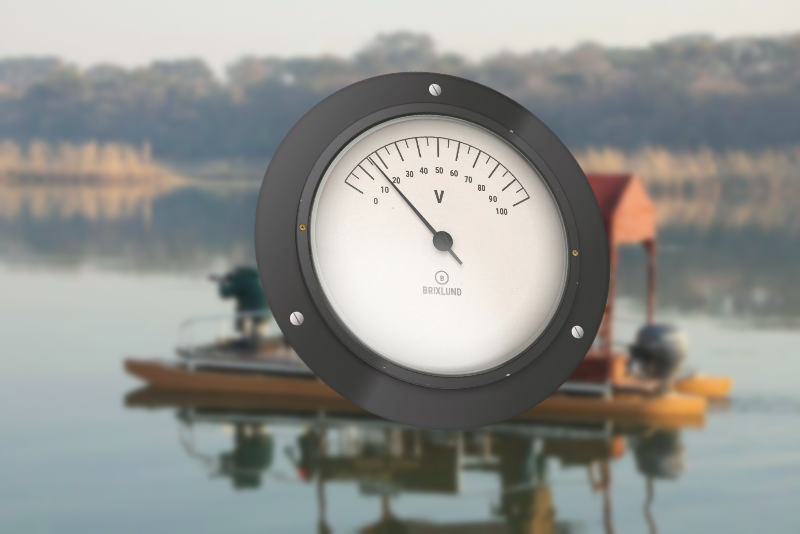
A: 15
